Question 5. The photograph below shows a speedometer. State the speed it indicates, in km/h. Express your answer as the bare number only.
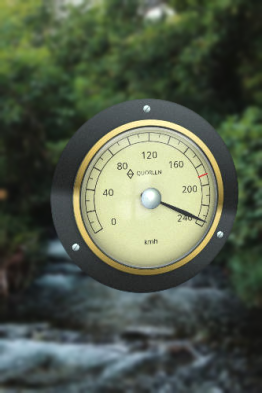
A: 235
